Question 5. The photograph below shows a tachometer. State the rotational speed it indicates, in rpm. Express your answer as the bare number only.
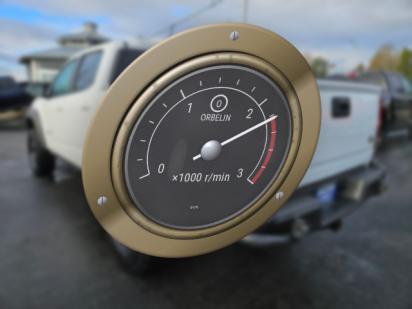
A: 2200
